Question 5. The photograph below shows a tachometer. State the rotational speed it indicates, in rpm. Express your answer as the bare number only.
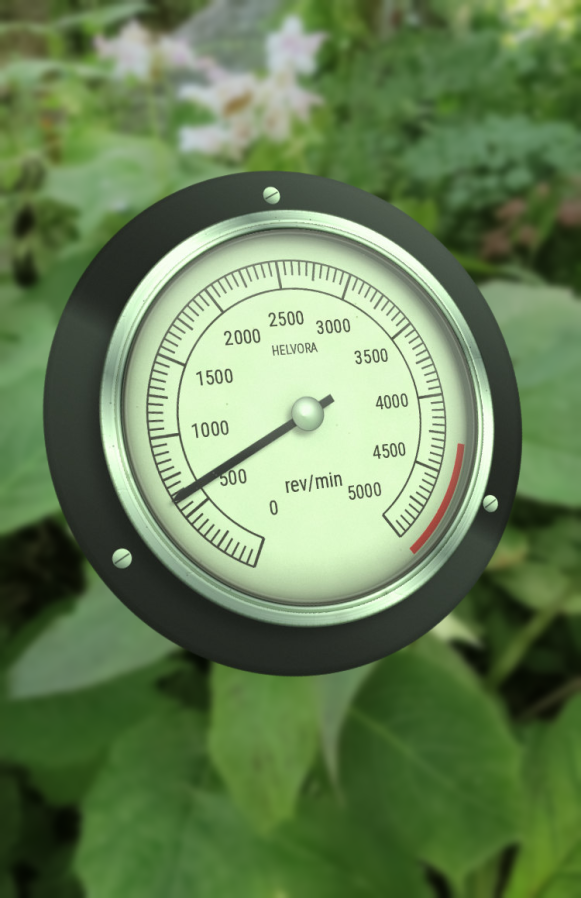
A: 625
